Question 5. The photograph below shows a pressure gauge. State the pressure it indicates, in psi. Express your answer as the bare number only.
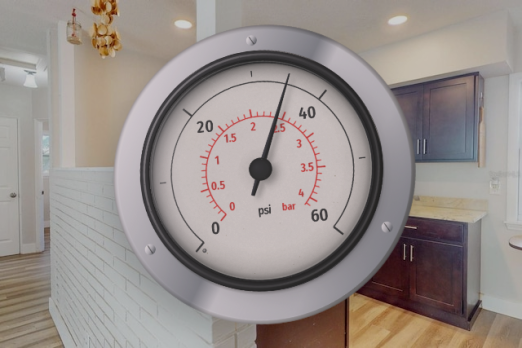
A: 35
